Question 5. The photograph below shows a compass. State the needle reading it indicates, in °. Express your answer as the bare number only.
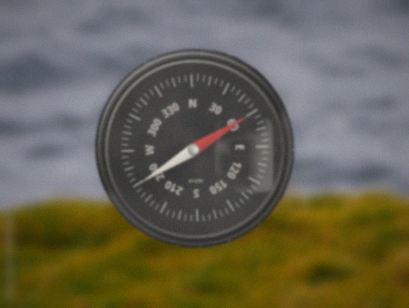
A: 60
